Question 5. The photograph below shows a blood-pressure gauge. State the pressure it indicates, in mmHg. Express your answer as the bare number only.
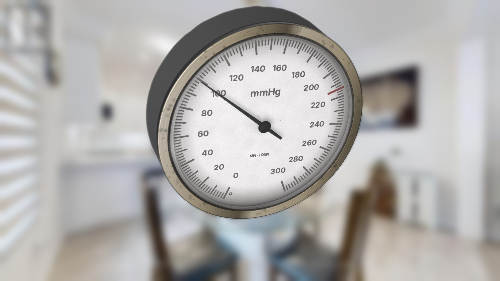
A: 100
